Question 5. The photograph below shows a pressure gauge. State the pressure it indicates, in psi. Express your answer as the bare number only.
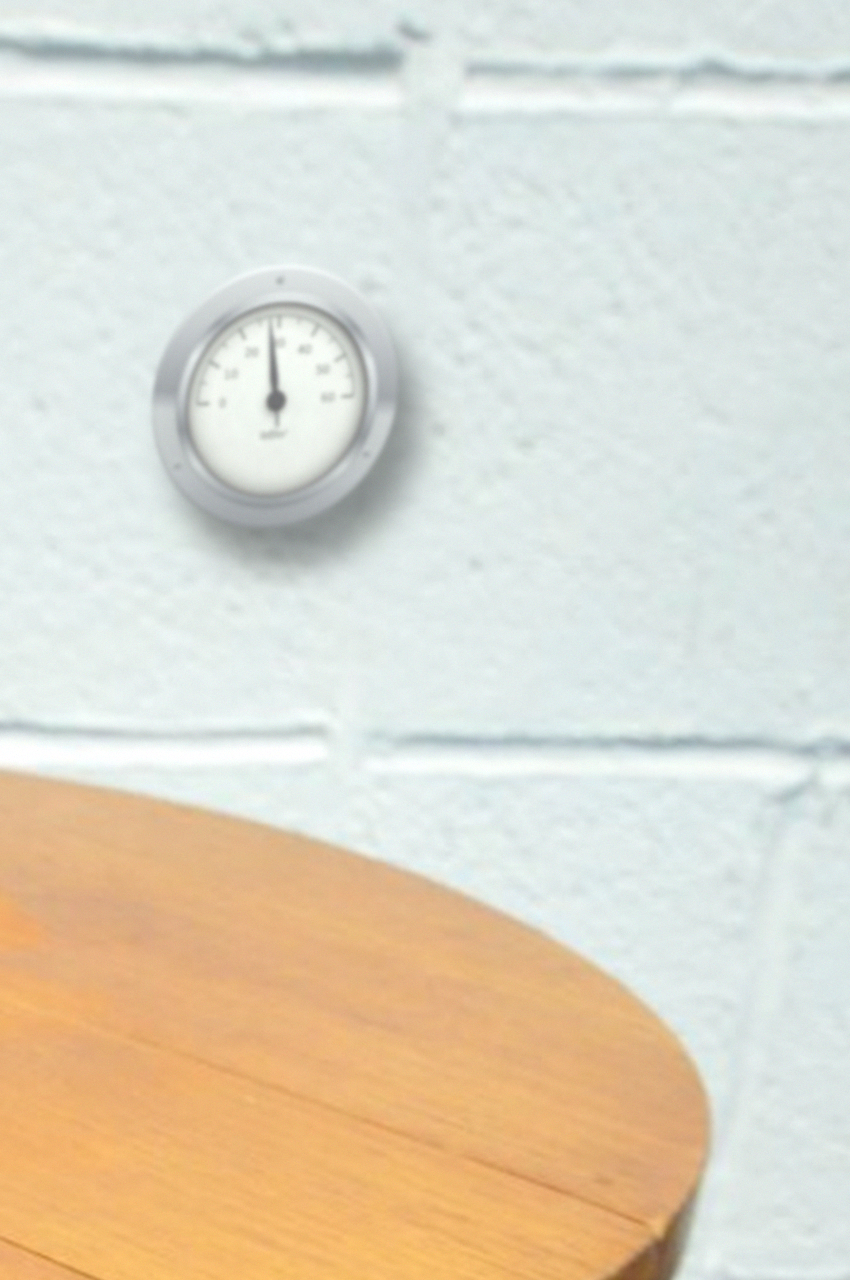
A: 27.5
